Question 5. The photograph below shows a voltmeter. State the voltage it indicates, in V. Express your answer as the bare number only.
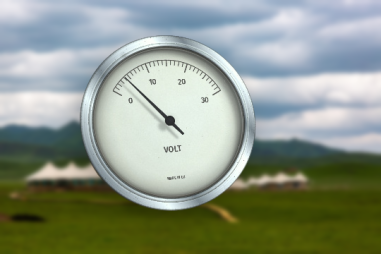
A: 4
